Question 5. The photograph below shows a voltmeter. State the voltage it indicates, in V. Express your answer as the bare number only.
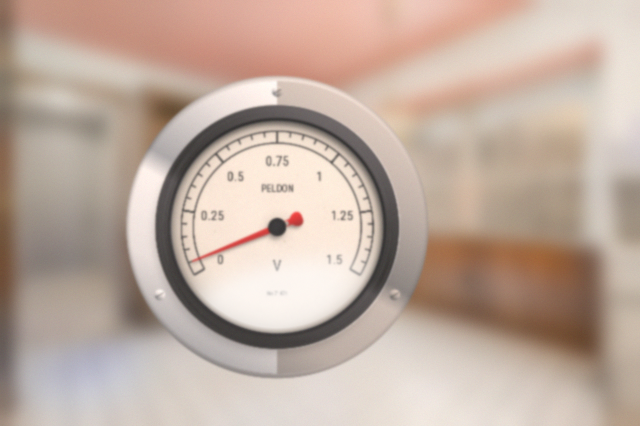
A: 0.05
